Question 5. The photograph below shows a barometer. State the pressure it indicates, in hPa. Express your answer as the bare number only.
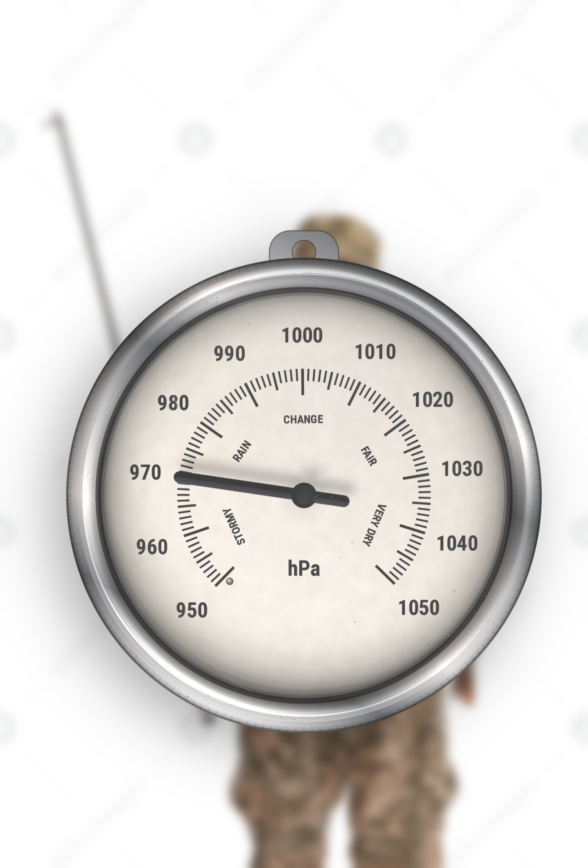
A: 970
